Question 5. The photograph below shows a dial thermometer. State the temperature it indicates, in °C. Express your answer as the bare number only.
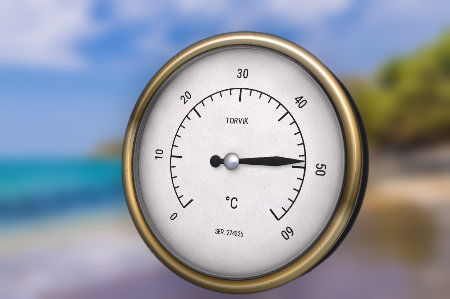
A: 49
